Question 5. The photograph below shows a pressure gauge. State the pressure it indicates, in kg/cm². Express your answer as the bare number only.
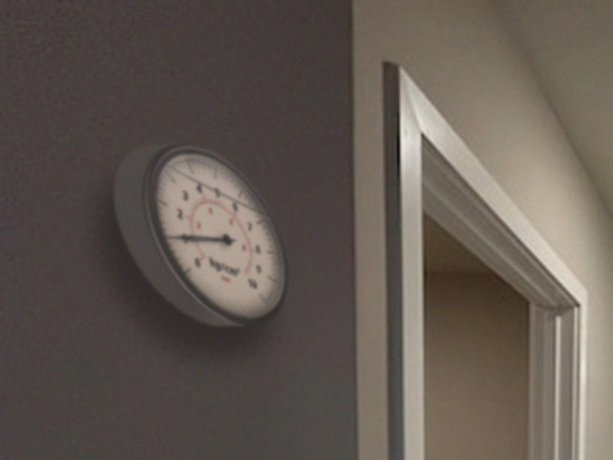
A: 1
